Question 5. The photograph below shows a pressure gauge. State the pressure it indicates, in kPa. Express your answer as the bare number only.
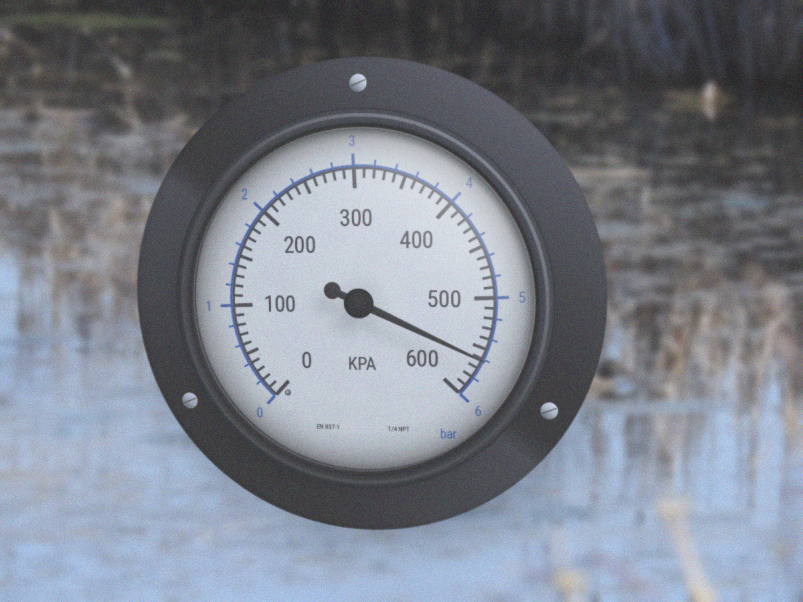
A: 560
